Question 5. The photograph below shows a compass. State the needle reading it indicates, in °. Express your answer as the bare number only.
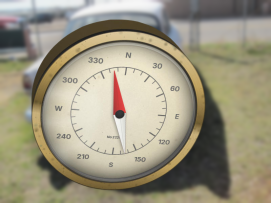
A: 345
